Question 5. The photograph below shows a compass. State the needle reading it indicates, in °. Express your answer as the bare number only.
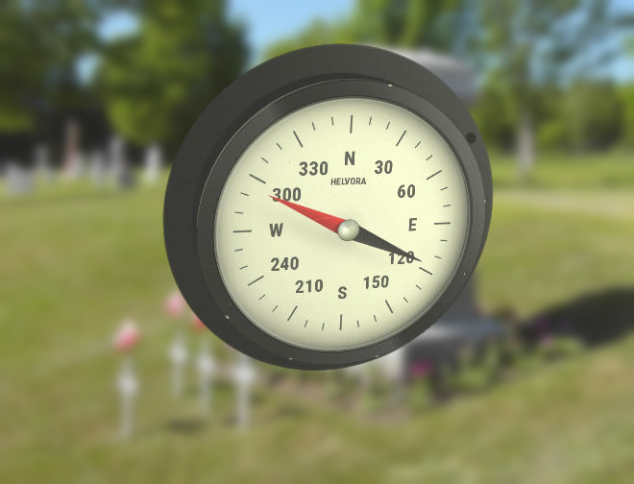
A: 295
